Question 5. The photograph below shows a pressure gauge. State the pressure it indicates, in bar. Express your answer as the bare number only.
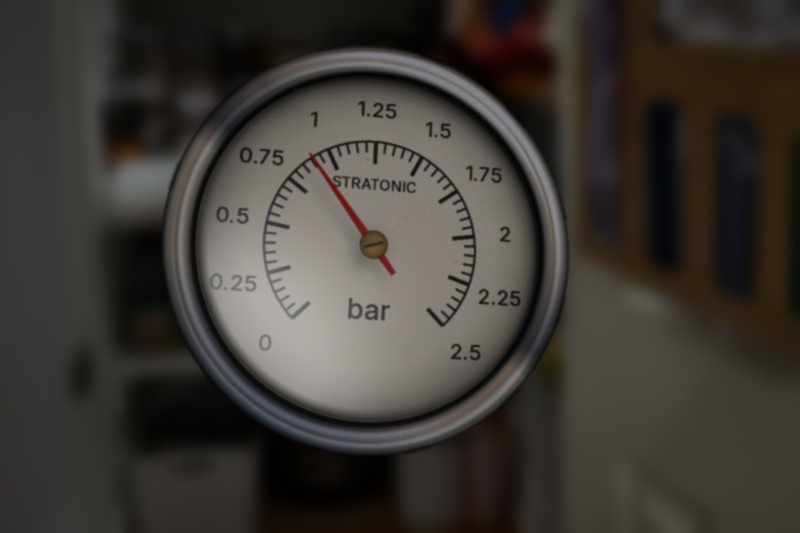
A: 0.9
